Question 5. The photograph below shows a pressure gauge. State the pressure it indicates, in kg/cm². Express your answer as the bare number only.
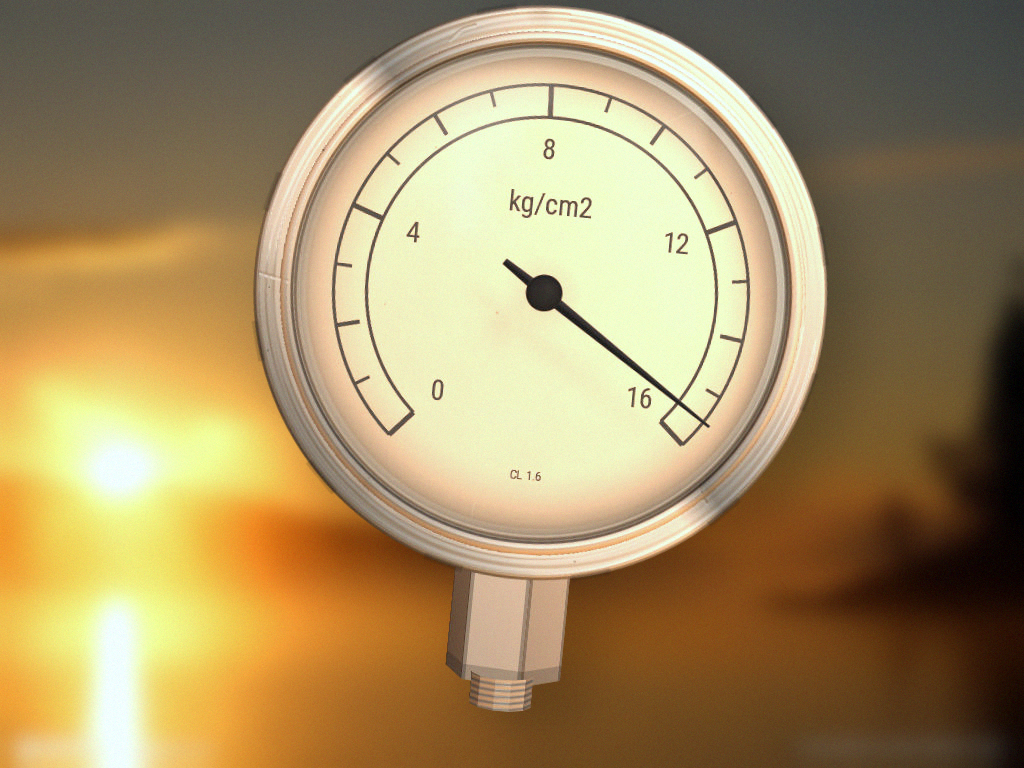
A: 15.5
